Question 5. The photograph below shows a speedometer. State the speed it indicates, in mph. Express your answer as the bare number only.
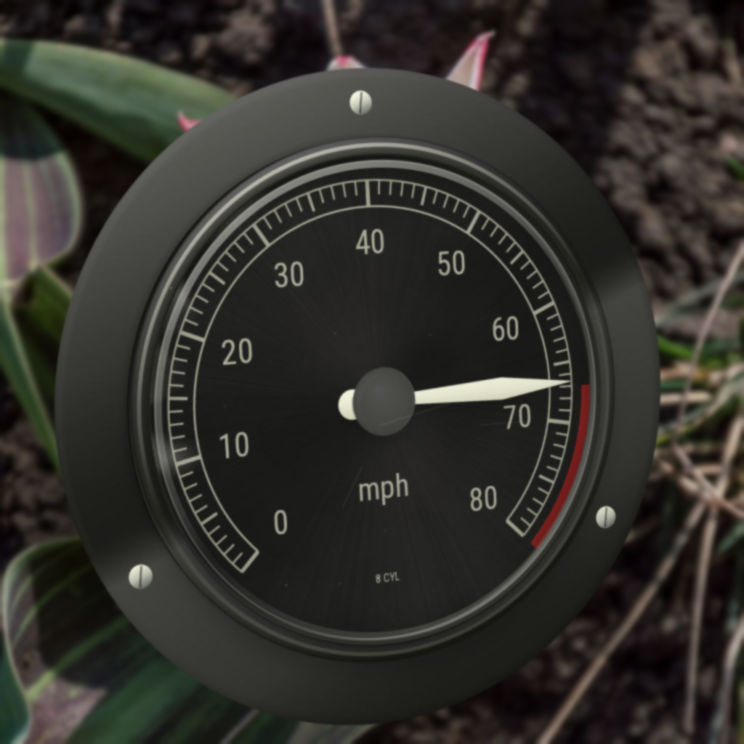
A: 66.5
